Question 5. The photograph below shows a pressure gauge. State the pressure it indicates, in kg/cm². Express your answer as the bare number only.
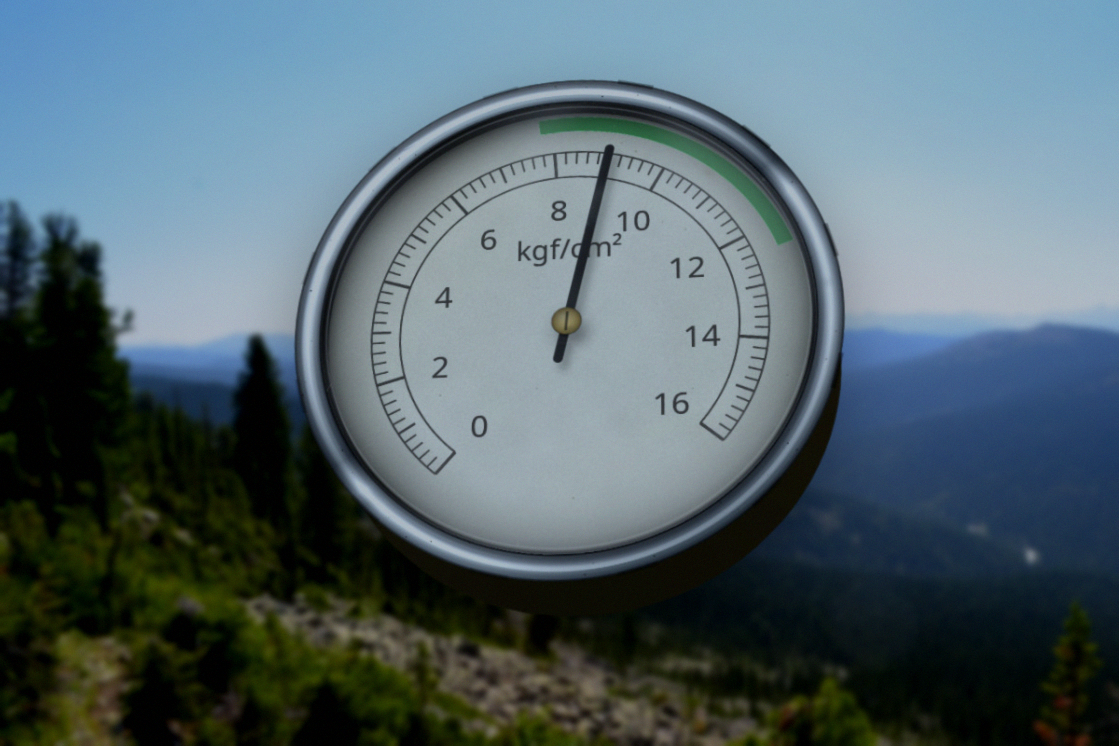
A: 9
